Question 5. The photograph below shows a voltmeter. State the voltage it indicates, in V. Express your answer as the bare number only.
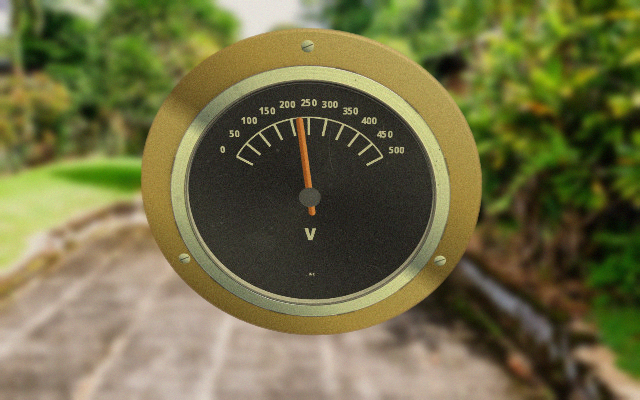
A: 225
